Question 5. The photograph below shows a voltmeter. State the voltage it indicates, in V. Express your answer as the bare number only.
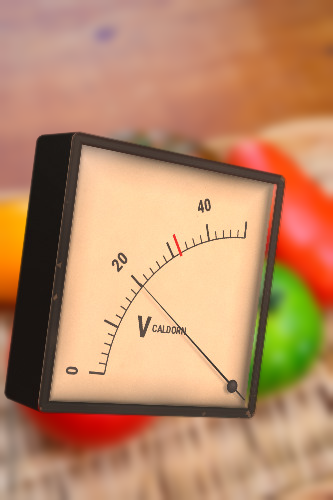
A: 20
